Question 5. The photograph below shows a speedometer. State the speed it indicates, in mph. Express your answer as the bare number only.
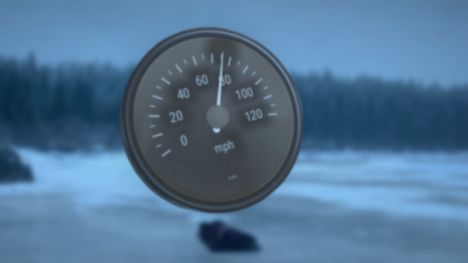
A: 75
